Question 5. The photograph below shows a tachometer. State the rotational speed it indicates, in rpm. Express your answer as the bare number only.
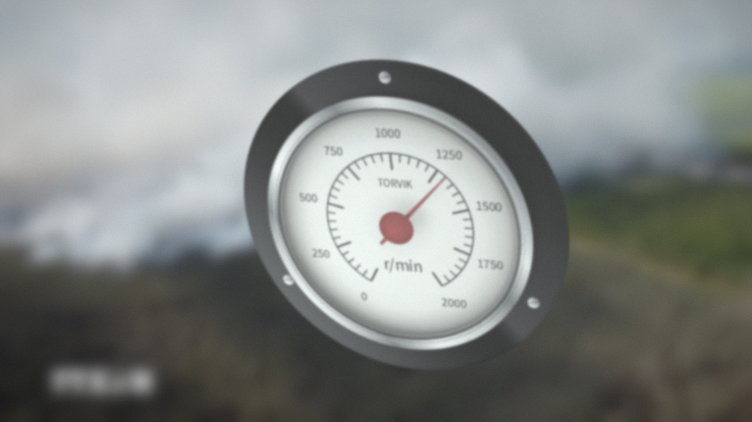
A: 1300
